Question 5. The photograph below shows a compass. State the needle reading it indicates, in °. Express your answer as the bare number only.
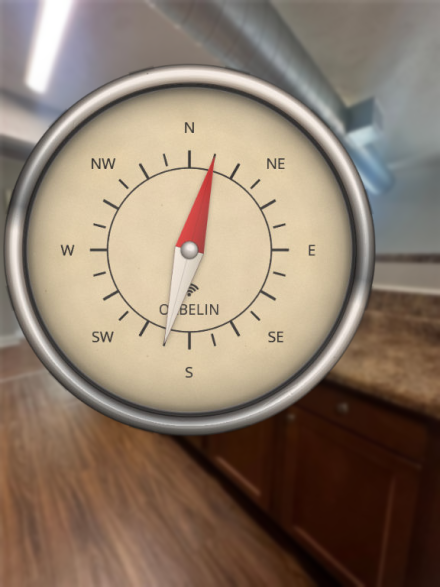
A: 15
